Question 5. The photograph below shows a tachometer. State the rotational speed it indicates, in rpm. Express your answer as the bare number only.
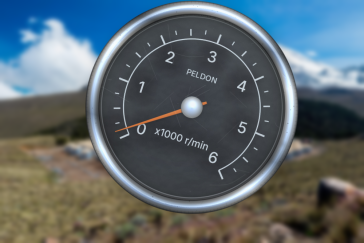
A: 125
